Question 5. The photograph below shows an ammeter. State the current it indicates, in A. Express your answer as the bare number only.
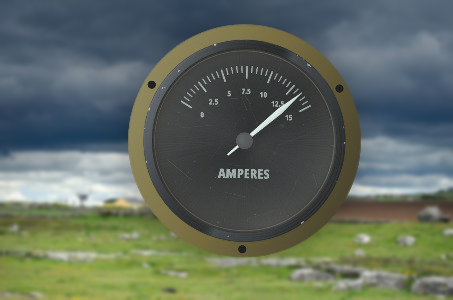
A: 13.5
